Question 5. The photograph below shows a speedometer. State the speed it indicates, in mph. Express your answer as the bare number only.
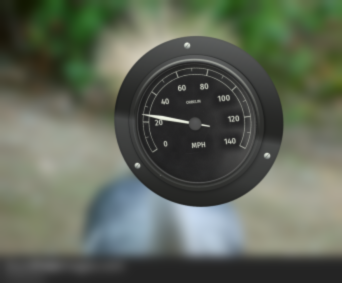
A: 25
